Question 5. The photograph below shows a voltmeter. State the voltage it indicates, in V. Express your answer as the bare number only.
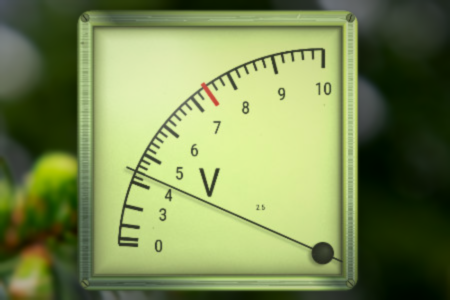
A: 4.4
